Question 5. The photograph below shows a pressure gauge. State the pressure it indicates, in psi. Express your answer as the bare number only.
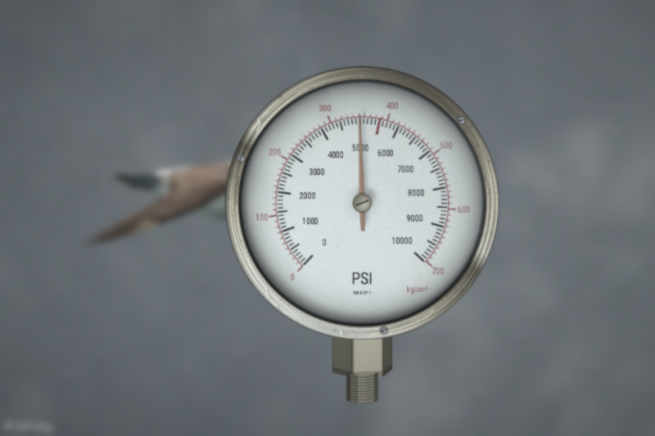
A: 5000
